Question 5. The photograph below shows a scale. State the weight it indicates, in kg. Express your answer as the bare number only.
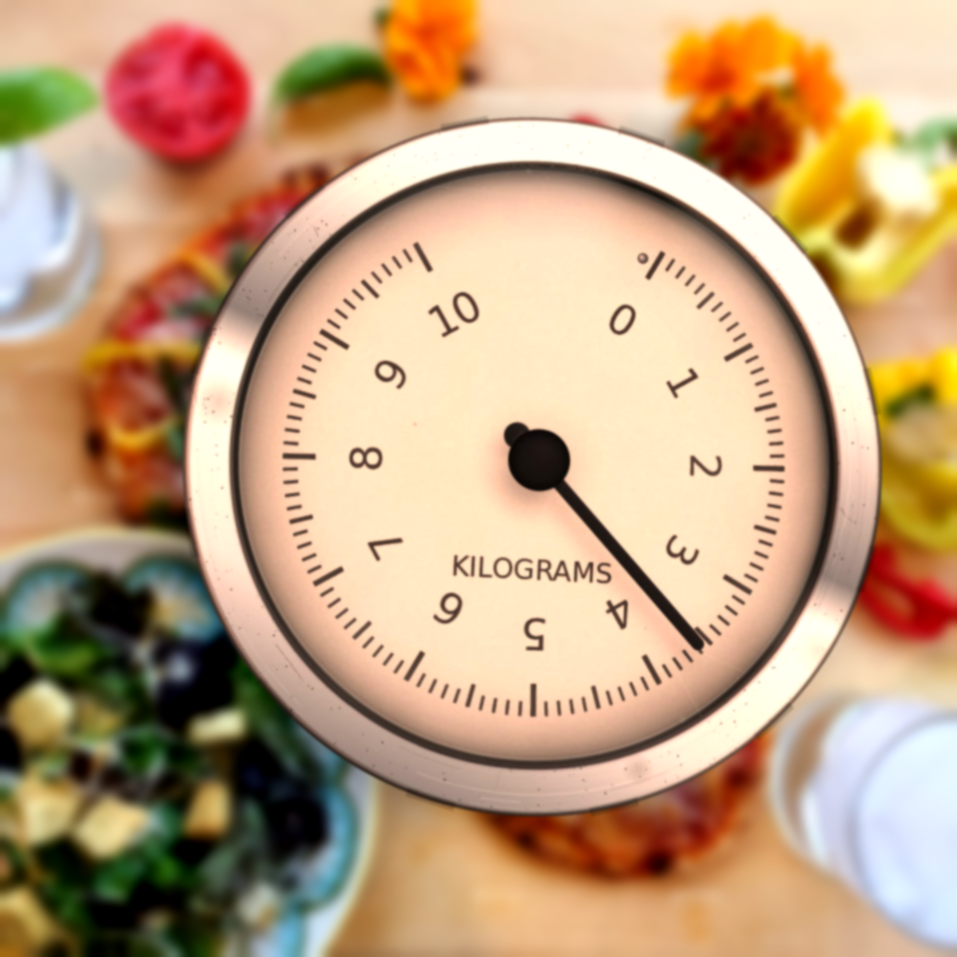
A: 3.6
